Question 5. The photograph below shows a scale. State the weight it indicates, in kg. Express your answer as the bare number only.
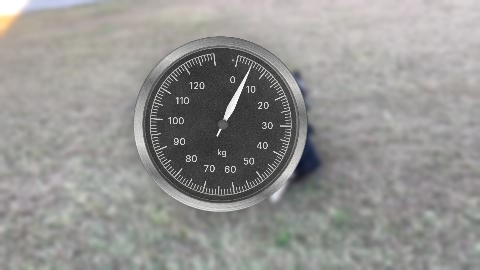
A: 5
